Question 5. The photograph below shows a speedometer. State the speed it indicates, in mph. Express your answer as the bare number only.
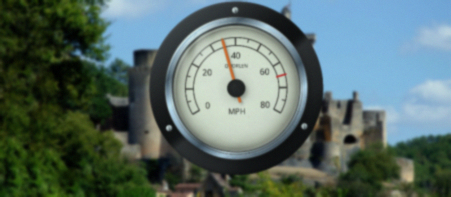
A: 35
